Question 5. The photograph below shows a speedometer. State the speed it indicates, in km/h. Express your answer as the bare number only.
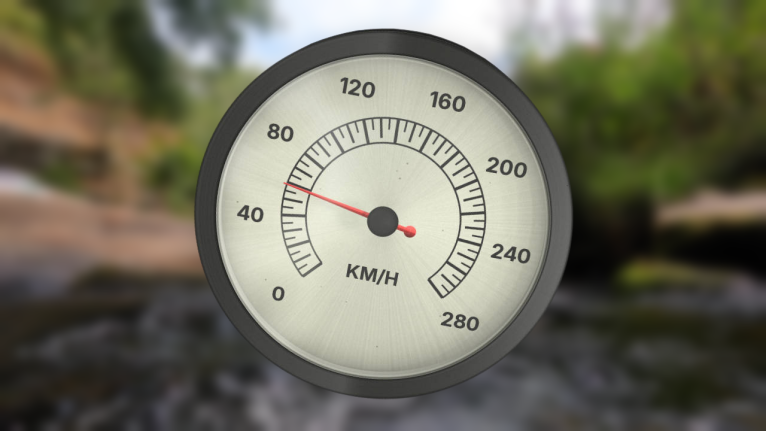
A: 60
